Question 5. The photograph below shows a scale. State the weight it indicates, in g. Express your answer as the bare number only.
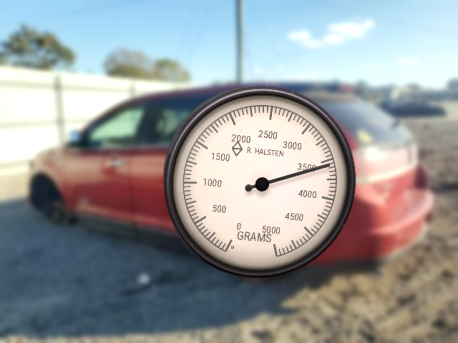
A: 3550
